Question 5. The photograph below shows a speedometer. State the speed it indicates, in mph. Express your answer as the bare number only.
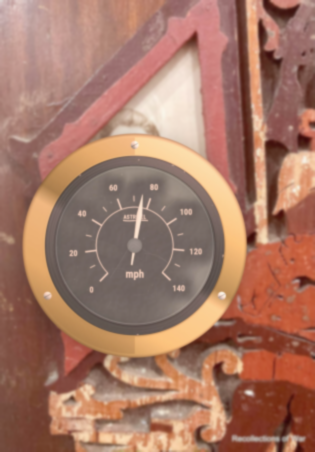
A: 75
